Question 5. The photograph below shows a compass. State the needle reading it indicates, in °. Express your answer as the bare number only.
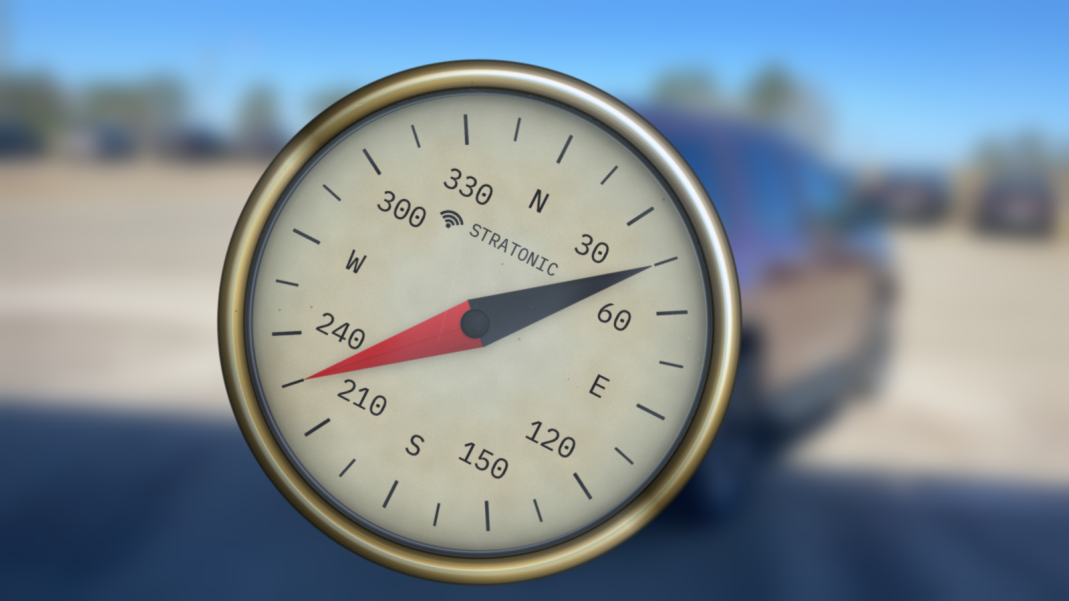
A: 225
